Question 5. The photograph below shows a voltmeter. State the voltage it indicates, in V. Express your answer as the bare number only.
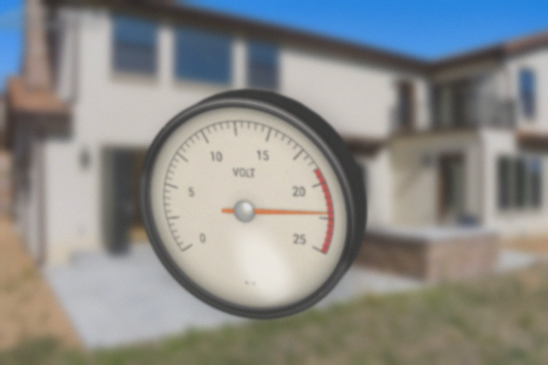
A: 22
